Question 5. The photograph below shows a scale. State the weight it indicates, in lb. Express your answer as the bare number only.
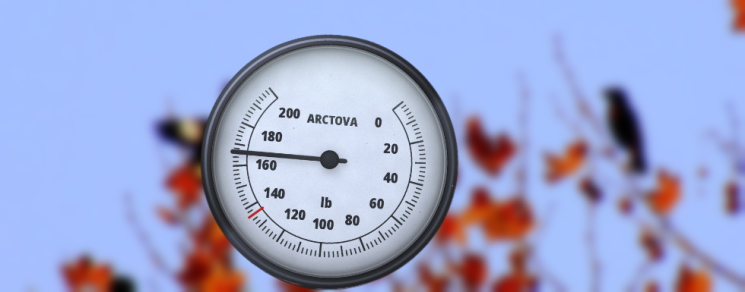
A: 166
